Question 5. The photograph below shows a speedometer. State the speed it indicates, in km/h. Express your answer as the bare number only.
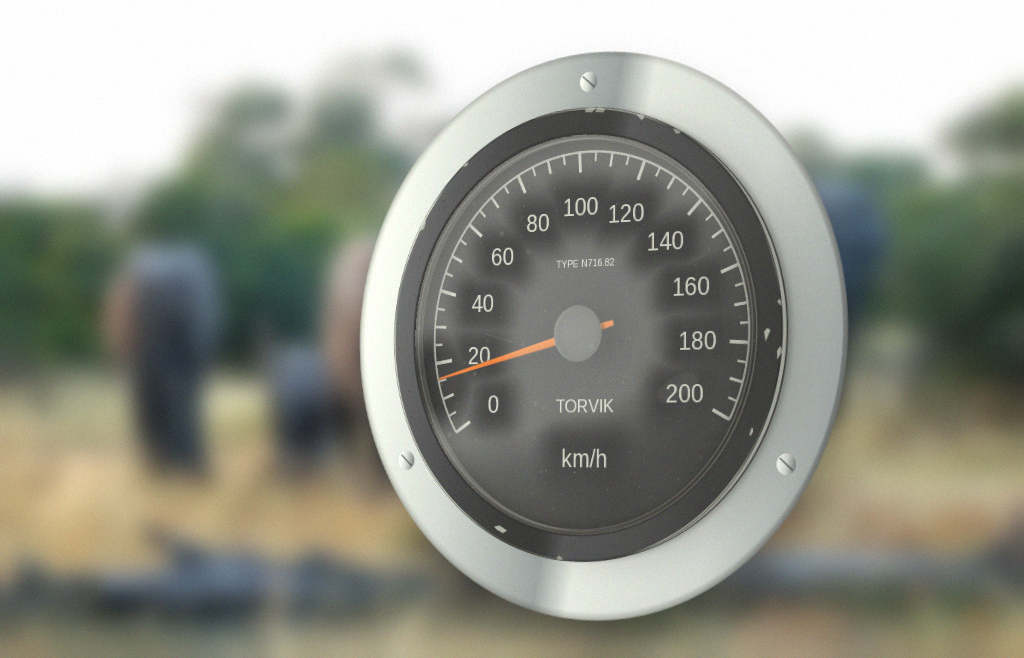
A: 15
